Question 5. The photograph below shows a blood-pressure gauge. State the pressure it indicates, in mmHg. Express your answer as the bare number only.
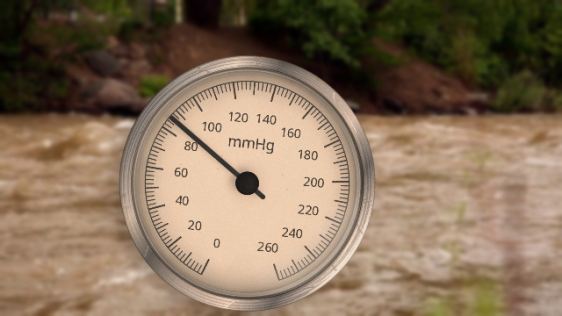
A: 86
